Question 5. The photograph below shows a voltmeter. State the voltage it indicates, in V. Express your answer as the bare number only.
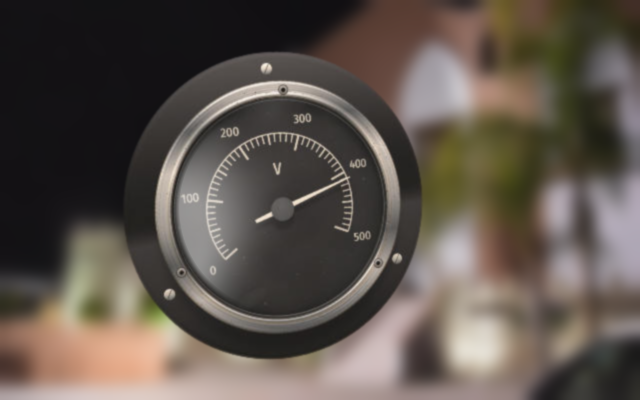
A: 410
